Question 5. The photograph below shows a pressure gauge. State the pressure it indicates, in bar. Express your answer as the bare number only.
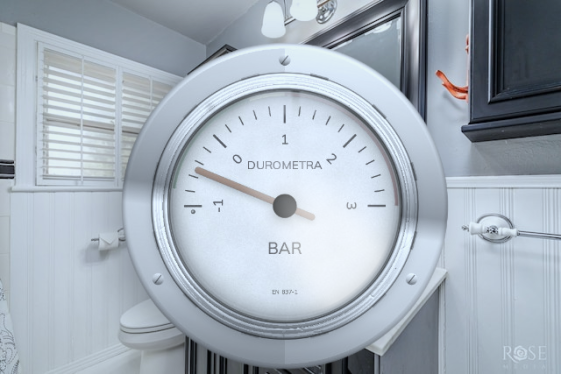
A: -0.5
